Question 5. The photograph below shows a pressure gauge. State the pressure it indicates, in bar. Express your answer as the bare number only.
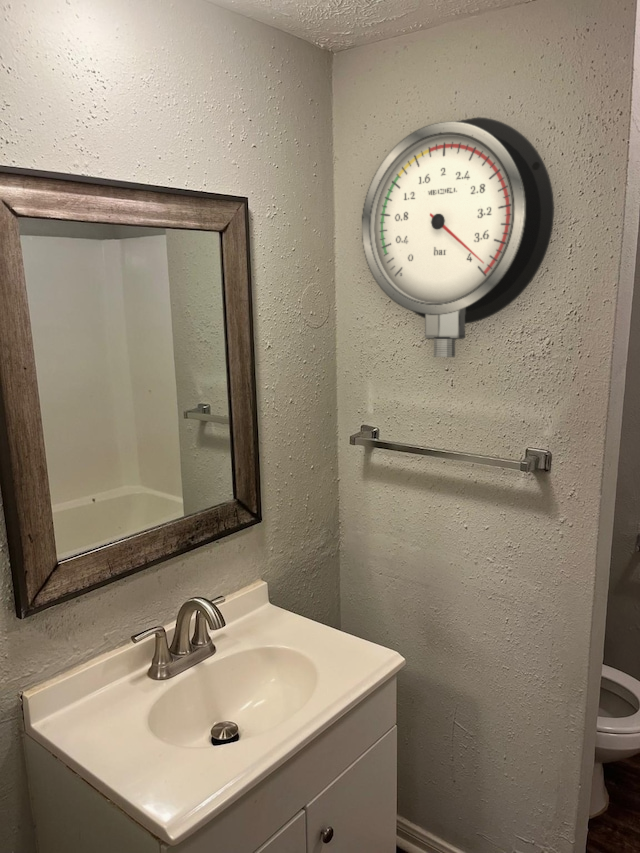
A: 3.9
